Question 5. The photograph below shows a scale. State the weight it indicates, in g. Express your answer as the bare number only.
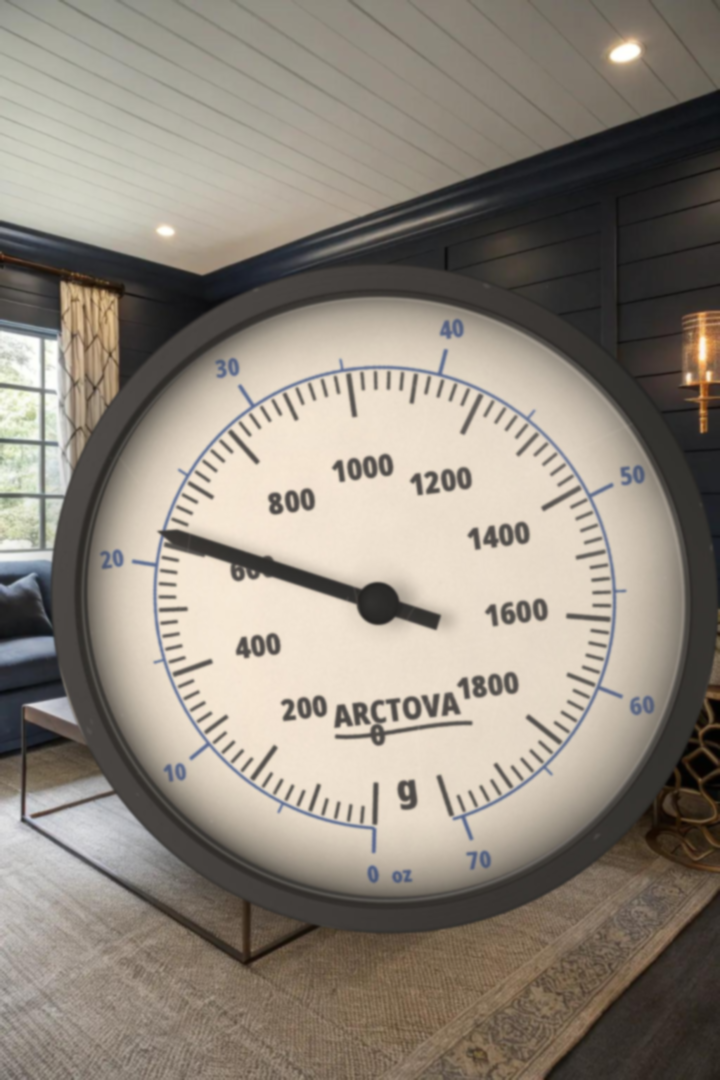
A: 620
